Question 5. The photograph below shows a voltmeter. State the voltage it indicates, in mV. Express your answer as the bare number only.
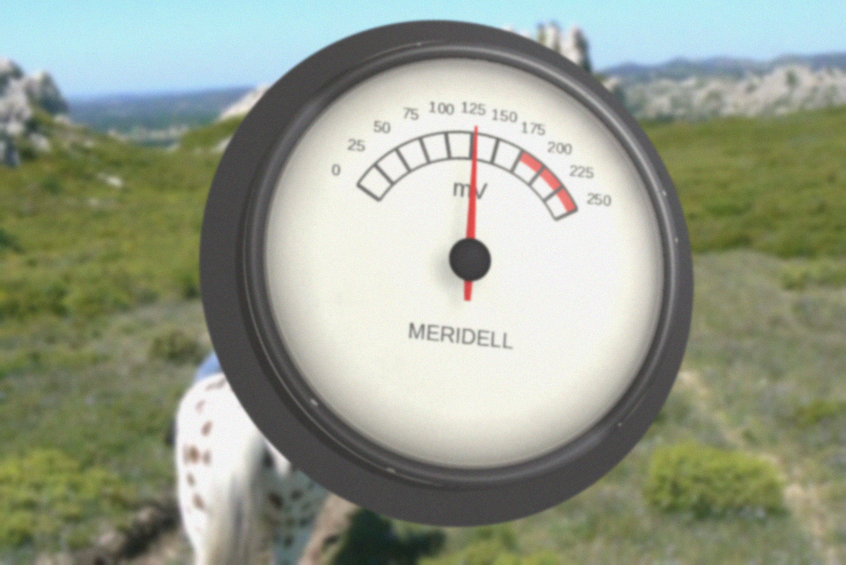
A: 125
